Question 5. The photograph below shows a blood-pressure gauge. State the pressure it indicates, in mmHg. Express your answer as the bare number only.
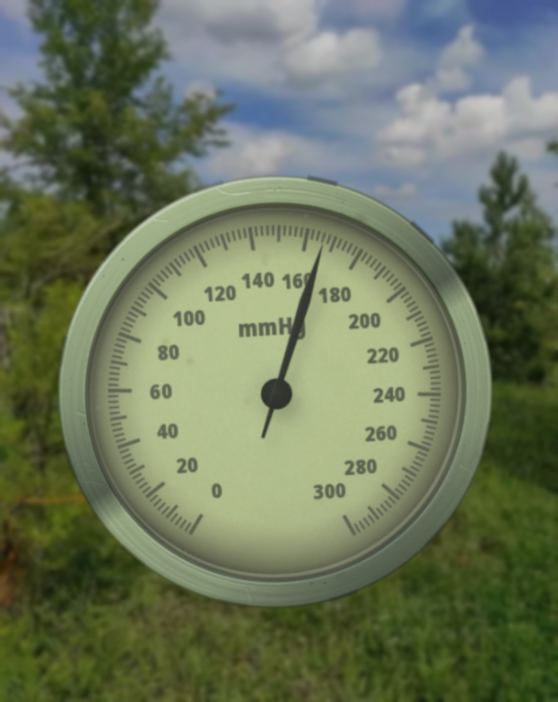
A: 166
